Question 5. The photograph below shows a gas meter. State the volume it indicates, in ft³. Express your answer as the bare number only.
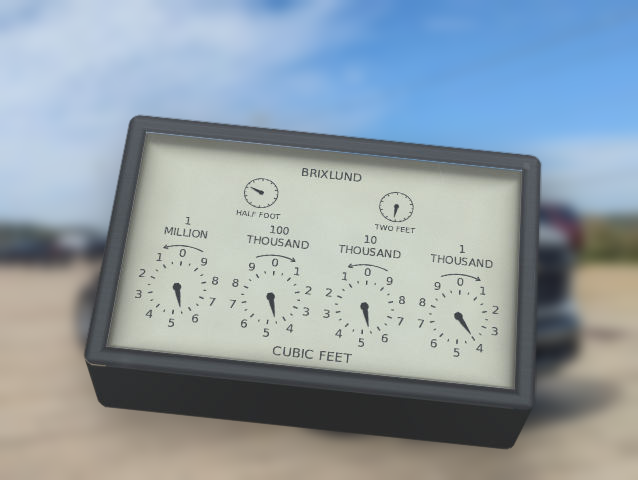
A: 545400
